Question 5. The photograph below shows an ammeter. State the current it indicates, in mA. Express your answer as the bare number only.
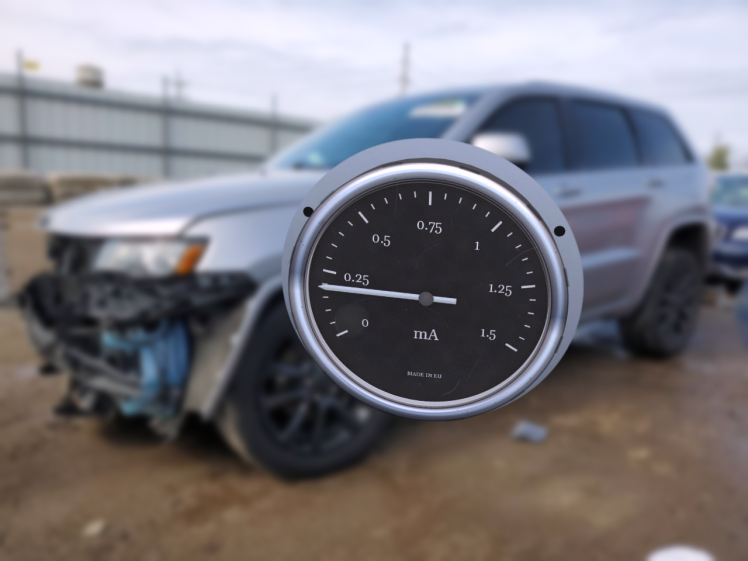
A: 0.2
